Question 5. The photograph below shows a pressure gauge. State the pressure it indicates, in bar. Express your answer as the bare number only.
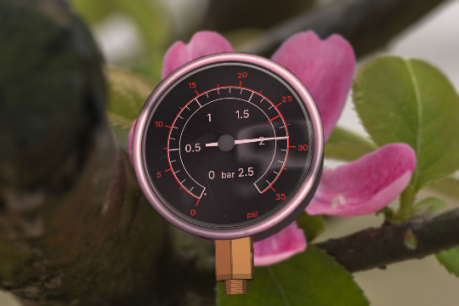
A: 2
